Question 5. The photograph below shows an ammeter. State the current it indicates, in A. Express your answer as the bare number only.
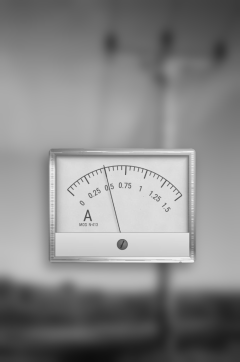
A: 0.5
